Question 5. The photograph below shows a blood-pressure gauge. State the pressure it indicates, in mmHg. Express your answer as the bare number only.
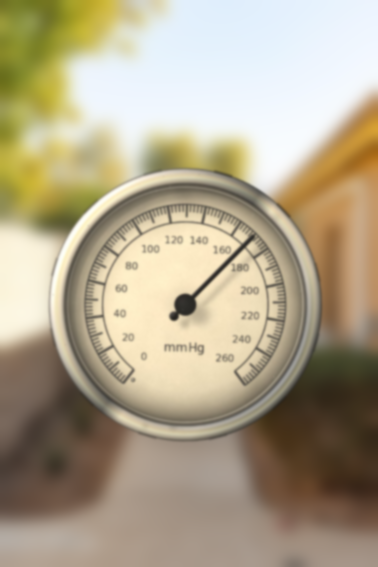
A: 170
